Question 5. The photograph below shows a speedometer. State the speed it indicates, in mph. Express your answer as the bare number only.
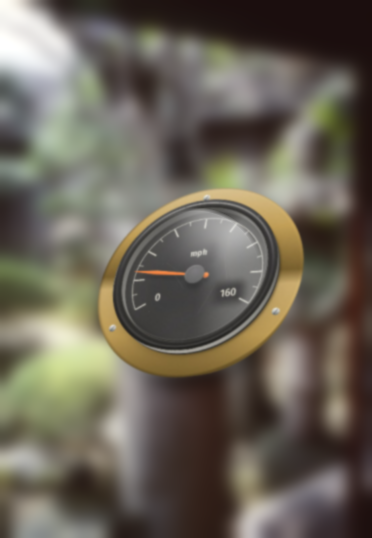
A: 25
